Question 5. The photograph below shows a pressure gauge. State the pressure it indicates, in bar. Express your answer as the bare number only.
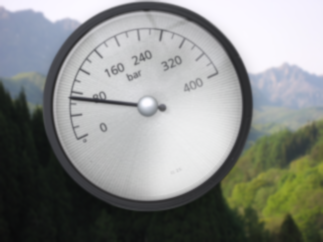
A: 70
